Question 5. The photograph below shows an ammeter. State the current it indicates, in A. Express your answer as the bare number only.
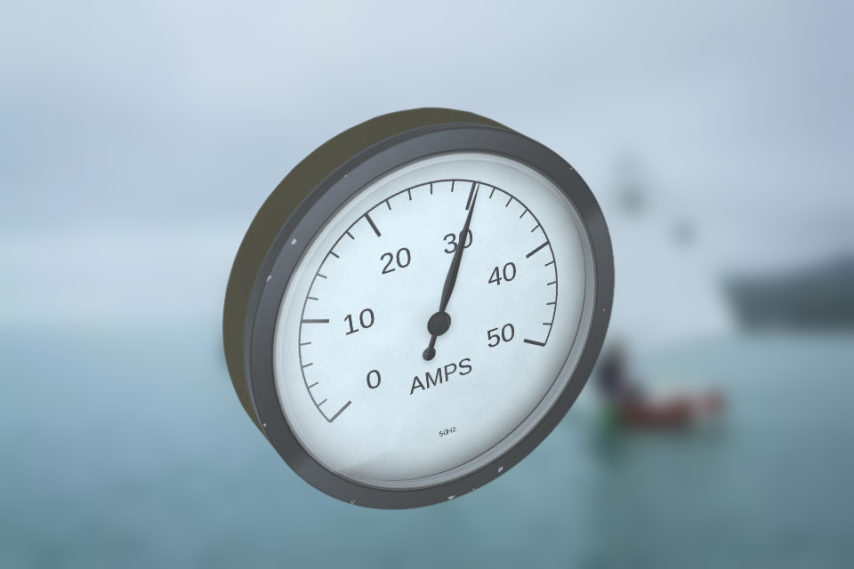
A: 30
